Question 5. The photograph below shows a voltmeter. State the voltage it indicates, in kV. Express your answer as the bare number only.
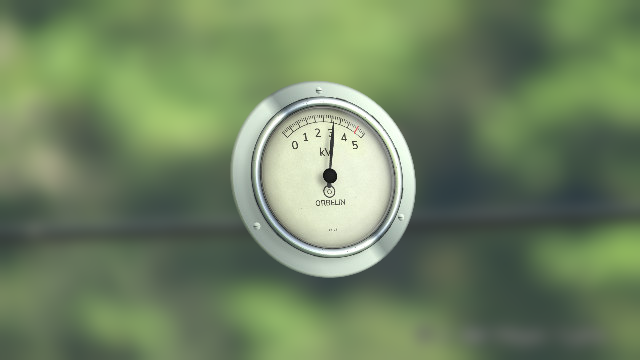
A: 3
